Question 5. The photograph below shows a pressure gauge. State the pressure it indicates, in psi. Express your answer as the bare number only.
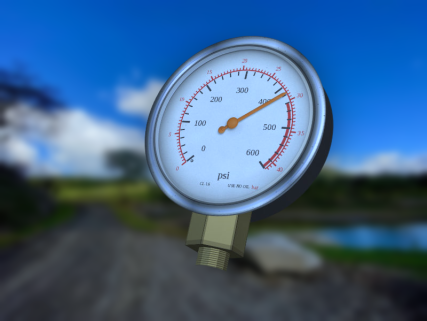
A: 420
